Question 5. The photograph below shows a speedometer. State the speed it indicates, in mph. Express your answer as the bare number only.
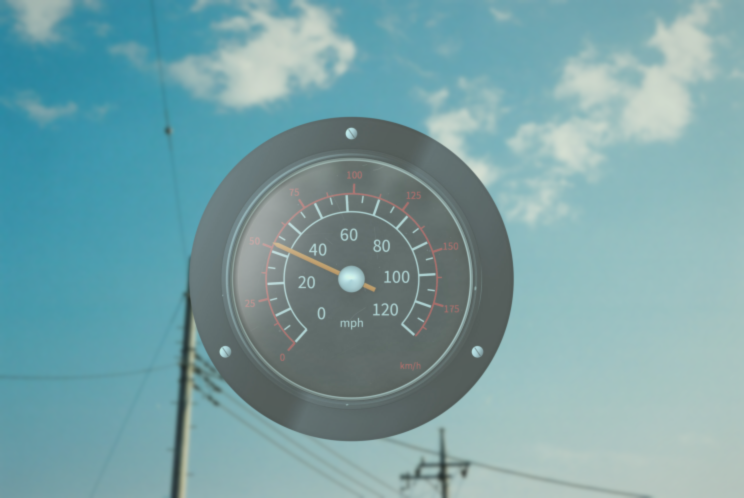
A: 32.5
